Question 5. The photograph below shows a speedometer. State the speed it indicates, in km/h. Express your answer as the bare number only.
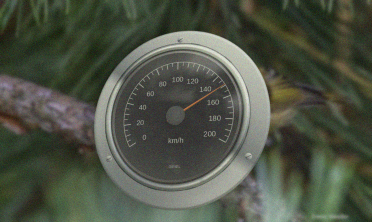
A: 150
